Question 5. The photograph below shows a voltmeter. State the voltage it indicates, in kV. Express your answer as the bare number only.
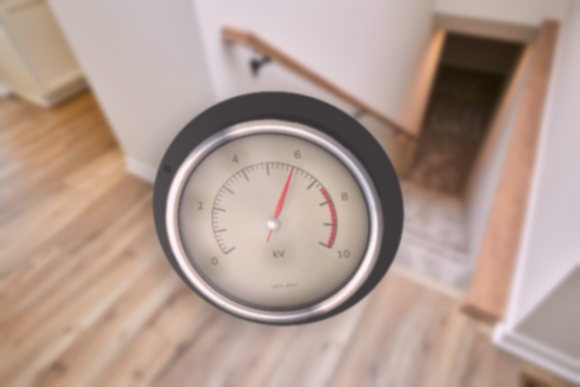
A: 6
